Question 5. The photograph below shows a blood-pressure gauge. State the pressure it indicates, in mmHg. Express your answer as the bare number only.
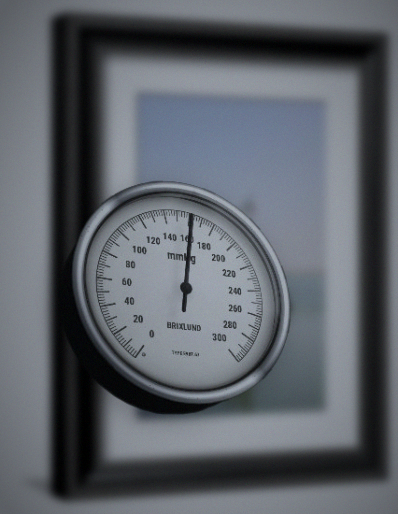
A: 160
